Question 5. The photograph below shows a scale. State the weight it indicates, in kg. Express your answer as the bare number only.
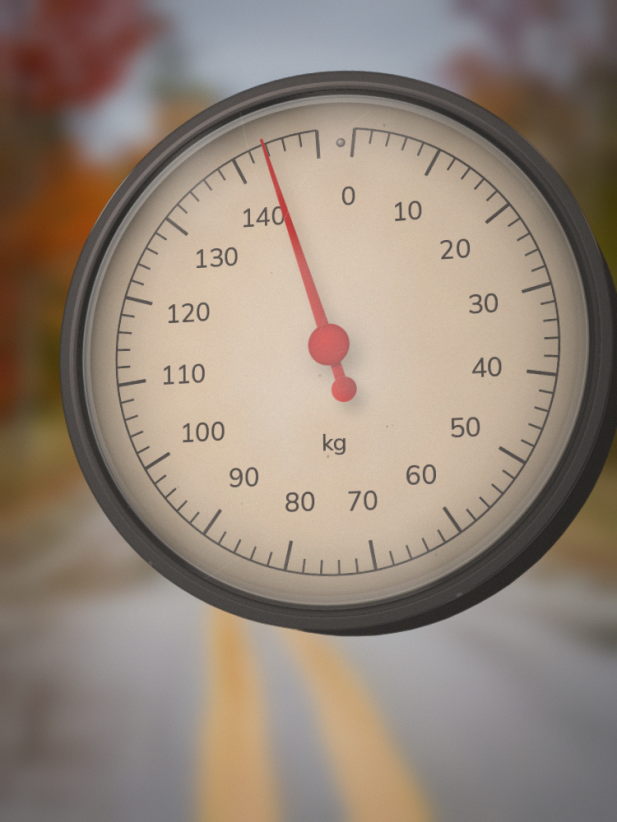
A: 144
